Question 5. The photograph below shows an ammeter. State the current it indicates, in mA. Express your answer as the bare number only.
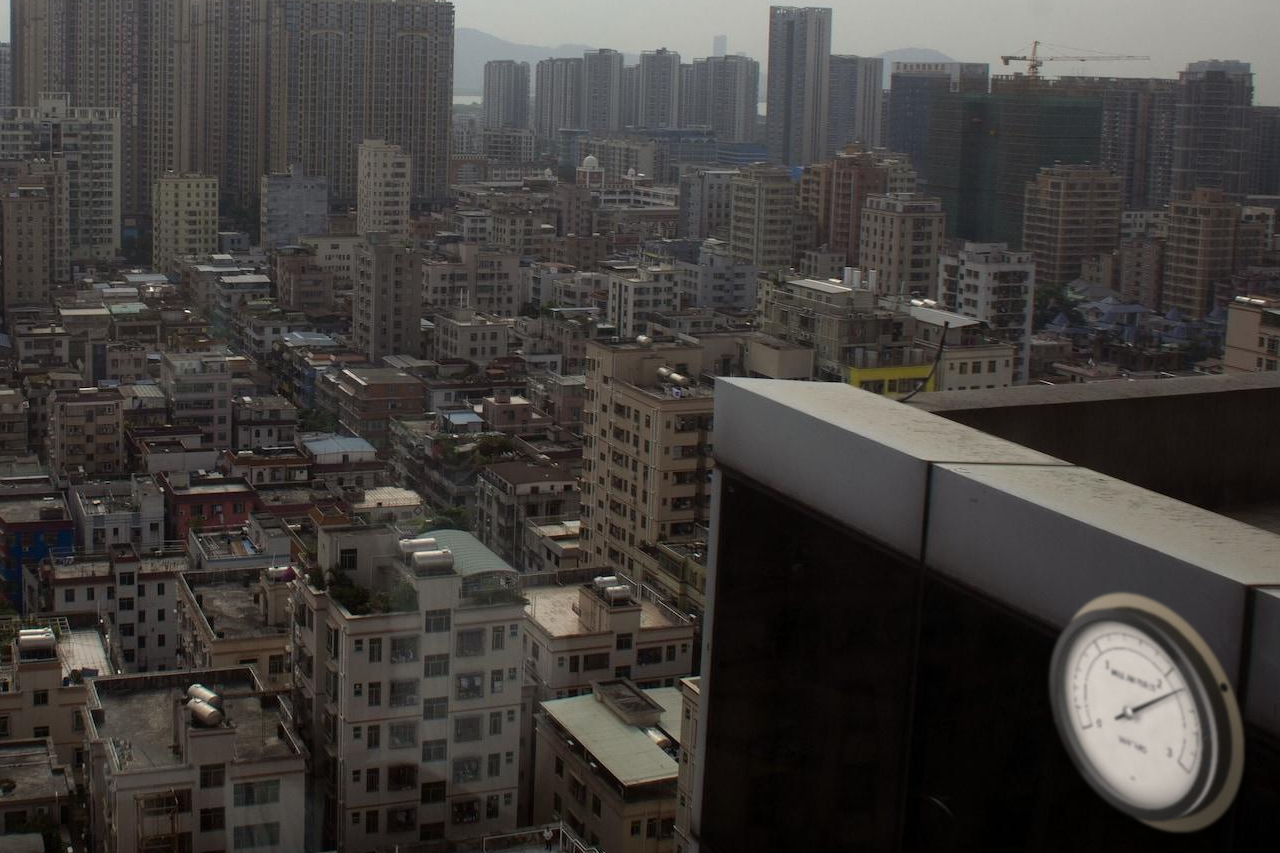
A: 2.2
